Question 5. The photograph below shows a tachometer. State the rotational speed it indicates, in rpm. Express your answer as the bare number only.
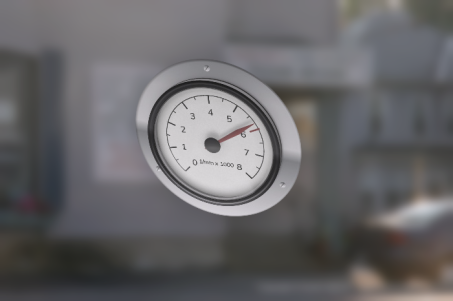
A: 5750
